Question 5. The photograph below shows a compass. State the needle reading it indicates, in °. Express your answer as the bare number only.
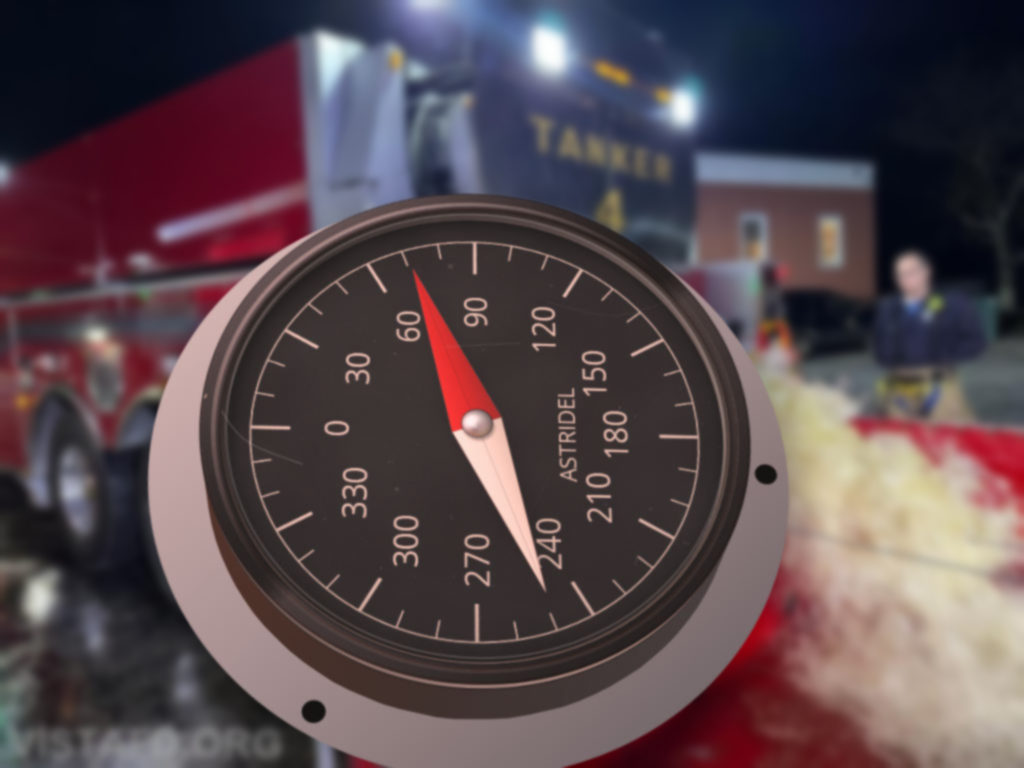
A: 70
